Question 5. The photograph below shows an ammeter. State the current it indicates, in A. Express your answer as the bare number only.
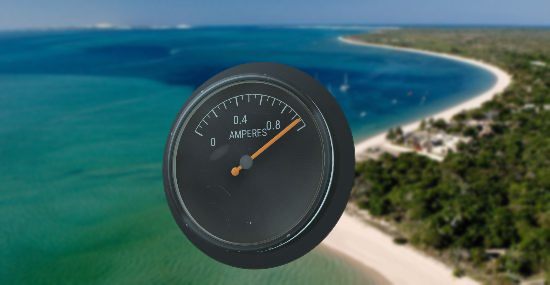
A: 0.95
